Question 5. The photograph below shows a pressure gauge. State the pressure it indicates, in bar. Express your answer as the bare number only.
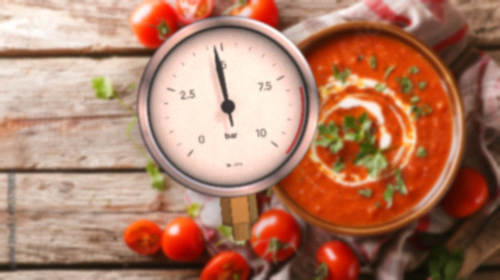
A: 4.75
